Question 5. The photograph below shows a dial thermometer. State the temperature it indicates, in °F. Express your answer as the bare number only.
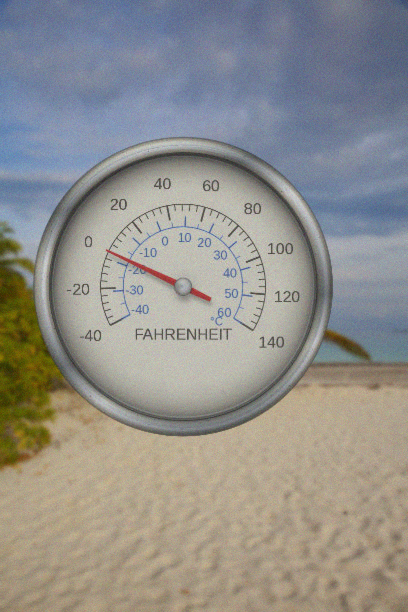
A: 0
